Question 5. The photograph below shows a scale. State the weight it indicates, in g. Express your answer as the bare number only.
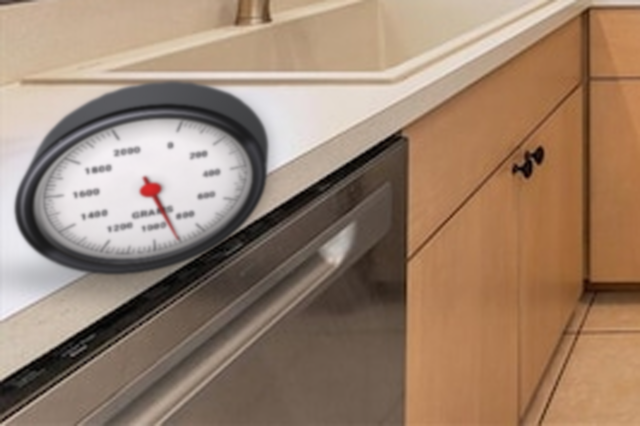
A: 900
